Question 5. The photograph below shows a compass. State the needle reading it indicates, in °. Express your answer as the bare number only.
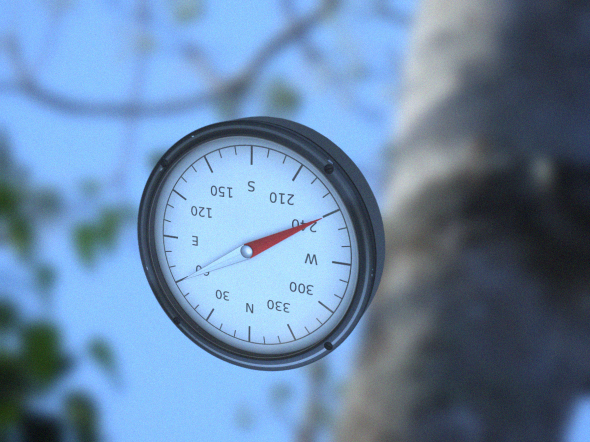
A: 240
